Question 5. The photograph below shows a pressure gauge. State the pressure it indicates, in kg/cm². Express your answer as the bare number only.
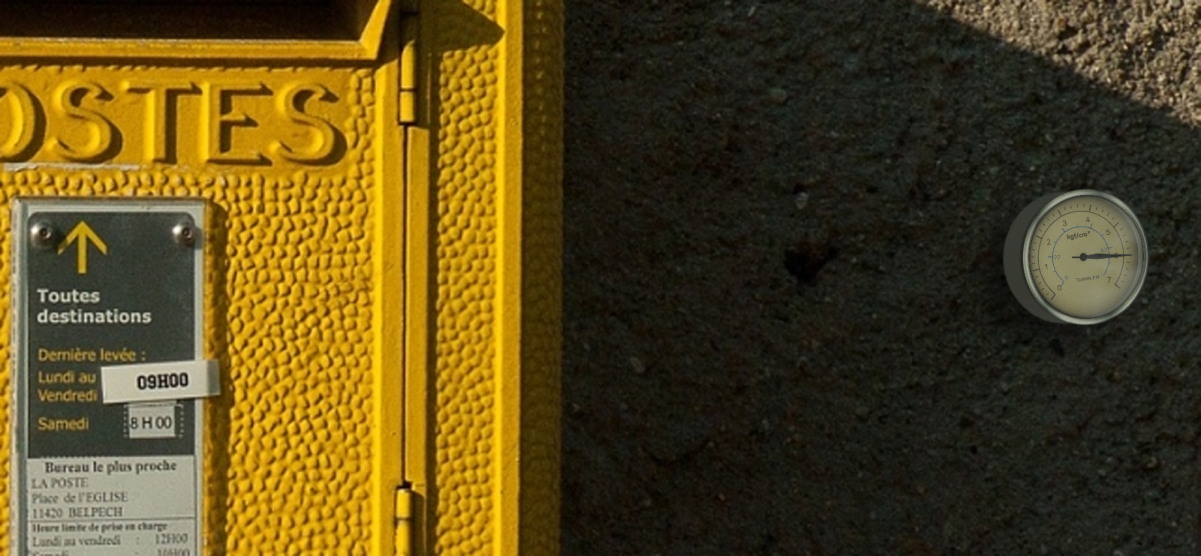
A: 6
